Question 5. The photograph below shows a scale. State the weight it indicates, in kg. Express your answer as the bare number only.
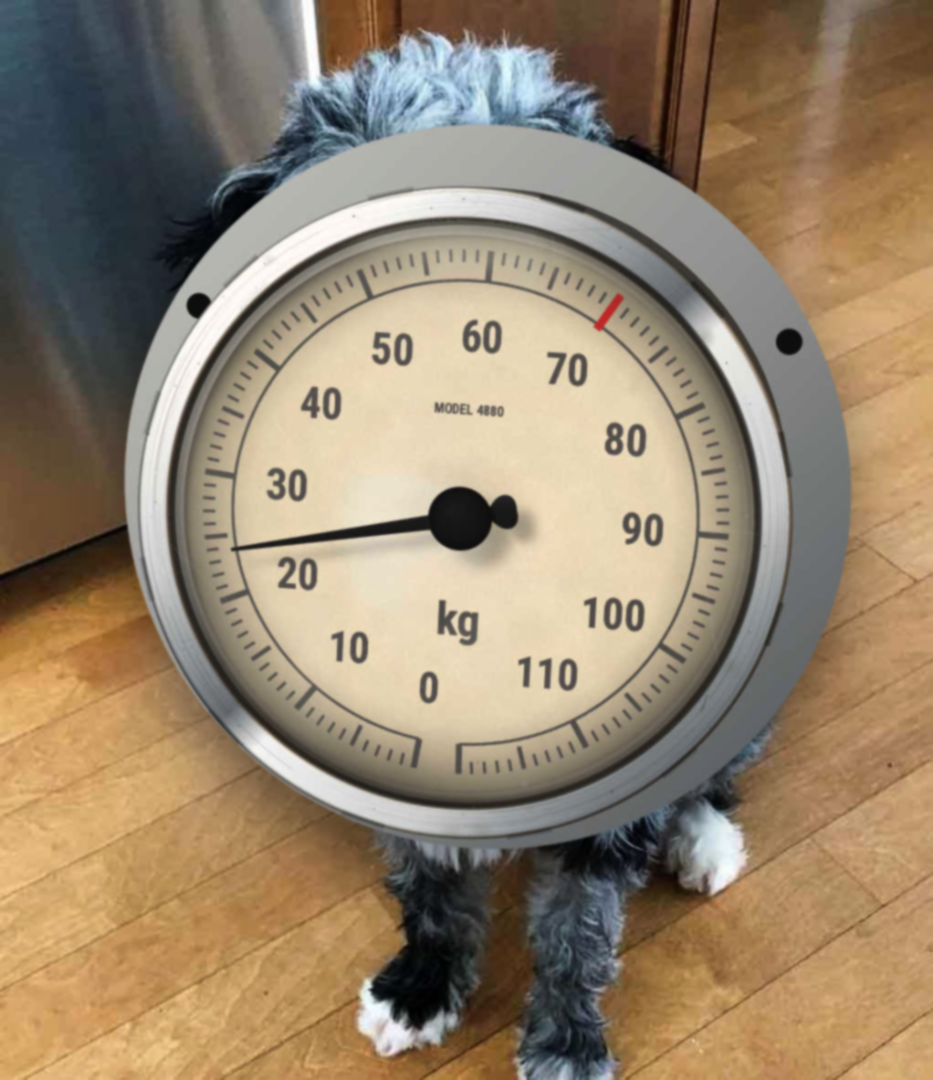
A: 24
